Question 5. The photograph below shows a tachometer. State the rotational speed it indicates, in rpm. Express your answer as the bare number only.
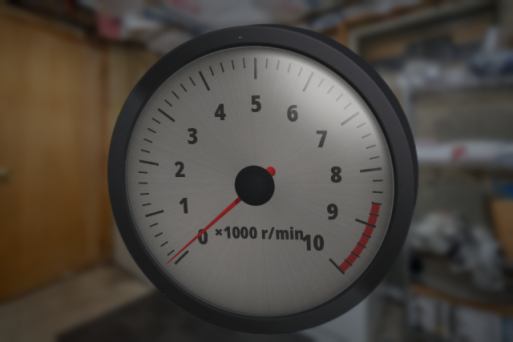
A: 100
